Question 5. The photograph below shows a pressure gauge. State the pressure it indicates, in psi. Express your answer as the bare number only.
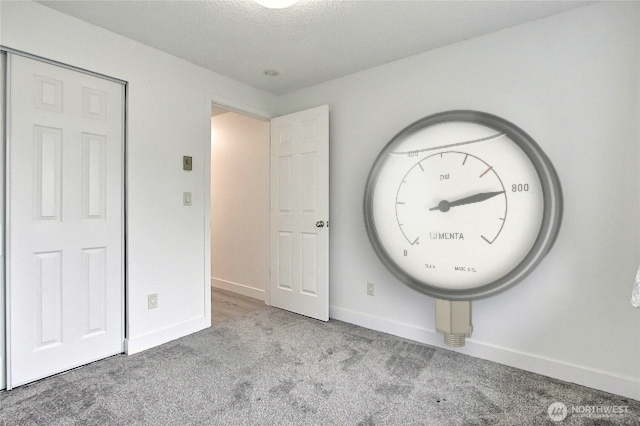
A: 800
